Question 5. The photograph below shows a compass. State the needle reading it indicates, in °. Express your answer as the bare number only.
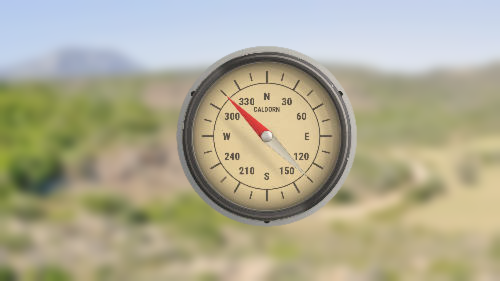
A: 315
